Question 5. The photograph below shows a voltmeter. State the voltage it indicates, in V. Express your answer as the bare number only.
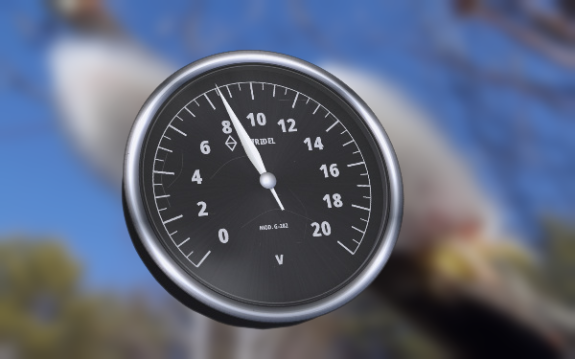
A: 8.5
